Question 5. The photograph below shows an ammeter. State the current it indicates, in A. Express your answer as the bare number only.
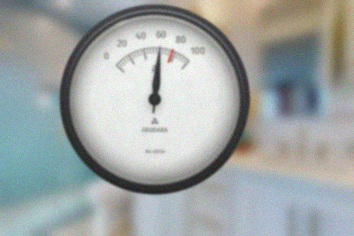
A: 60
